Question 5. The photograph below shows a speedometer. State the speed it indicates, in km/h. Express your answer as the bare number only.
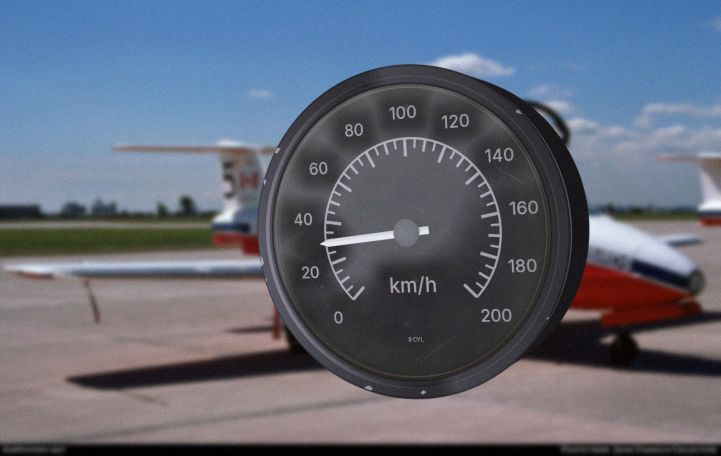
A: 30
